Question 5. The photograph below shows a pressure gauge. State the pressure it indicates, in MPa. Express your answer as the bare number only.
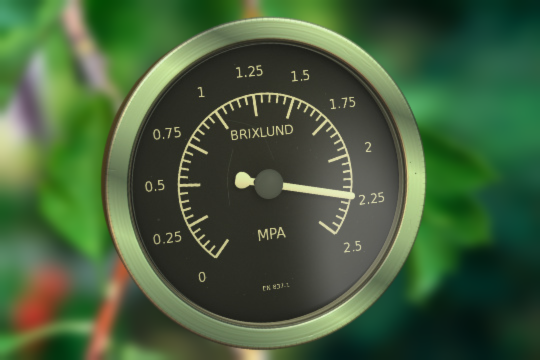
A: 2.25
